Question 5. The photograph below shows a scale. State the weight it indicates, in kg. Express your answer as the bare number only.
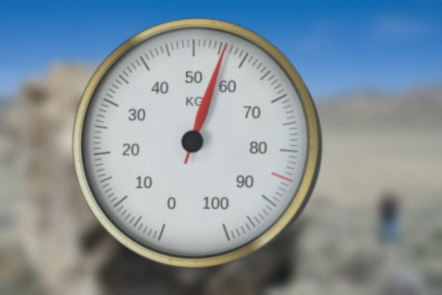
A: 56
